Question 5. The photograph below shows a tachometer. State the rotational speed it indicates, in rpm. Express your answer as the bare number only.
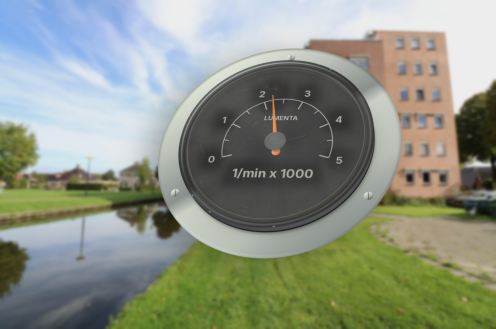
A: 2250
